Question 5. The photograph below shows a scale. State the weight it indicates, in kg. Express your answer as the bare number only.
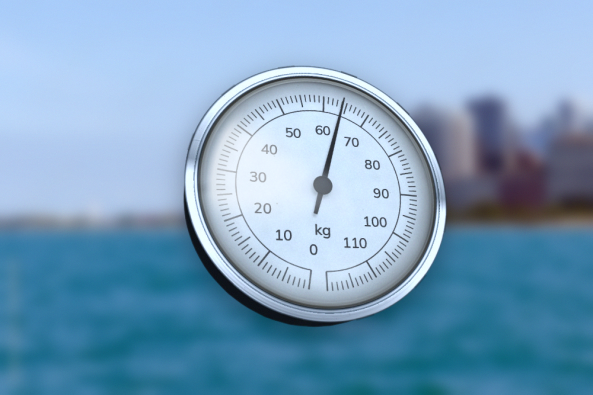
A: 64
